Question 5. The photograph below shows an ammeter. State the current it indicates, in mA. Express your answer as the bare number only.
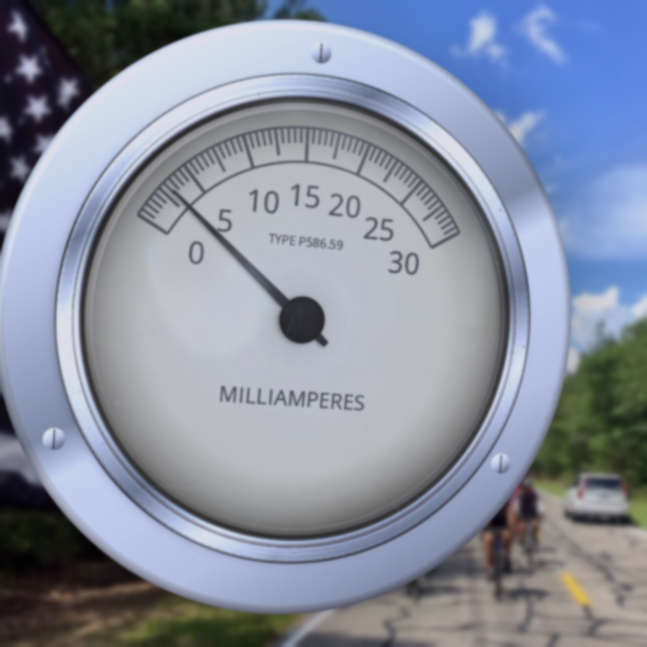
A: 3
